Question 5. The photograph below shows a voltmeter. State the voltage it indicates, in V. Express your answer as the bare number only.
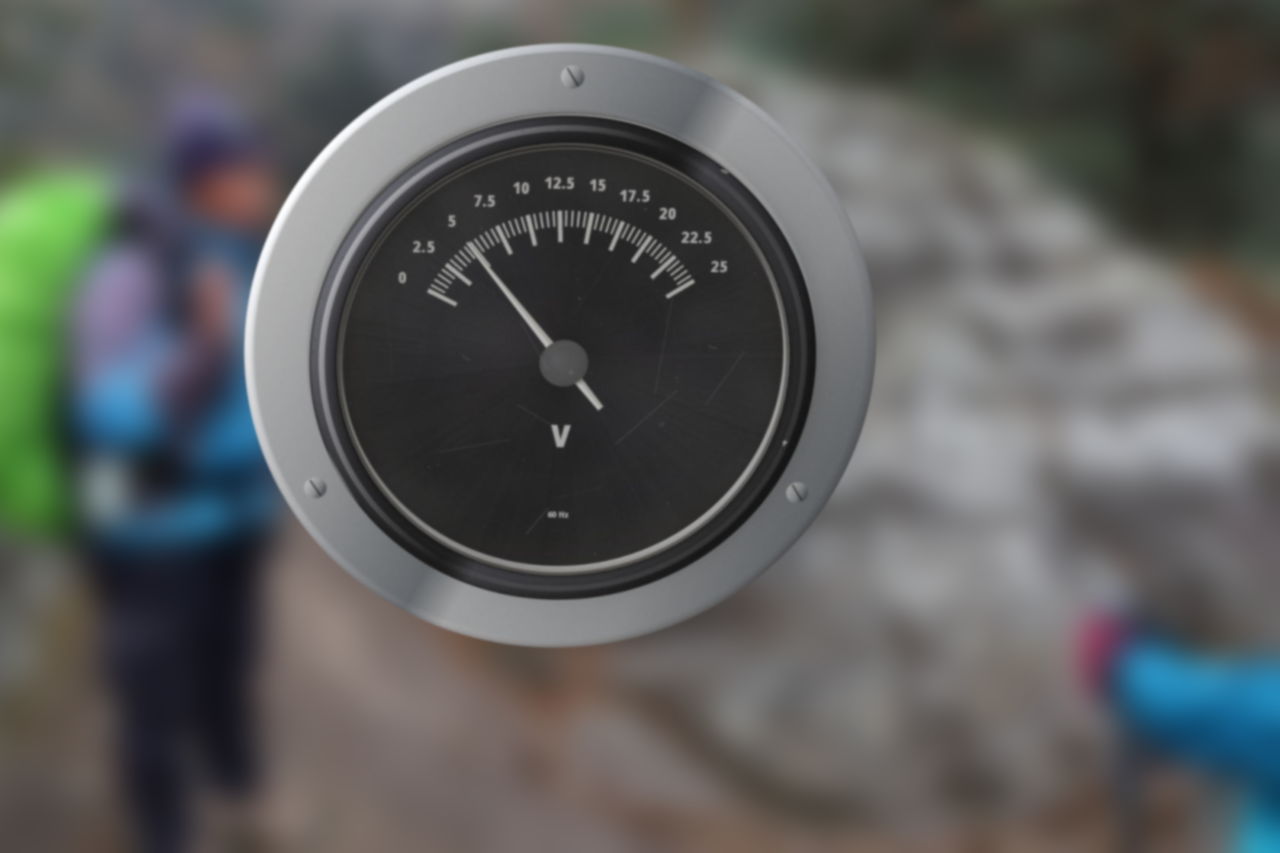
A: 5
